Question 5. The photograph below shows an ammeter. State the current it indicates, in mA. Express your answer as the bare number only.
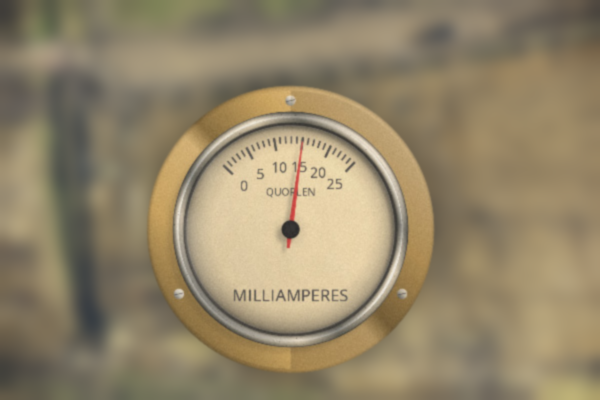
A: 15
